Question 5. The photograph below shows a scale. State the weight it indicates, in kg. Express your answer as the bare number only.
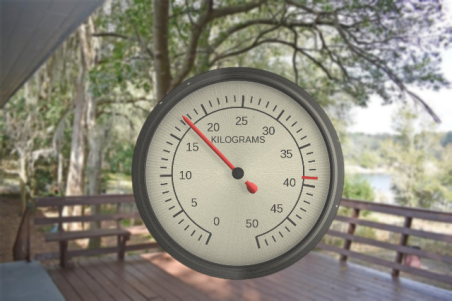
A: 17.5
